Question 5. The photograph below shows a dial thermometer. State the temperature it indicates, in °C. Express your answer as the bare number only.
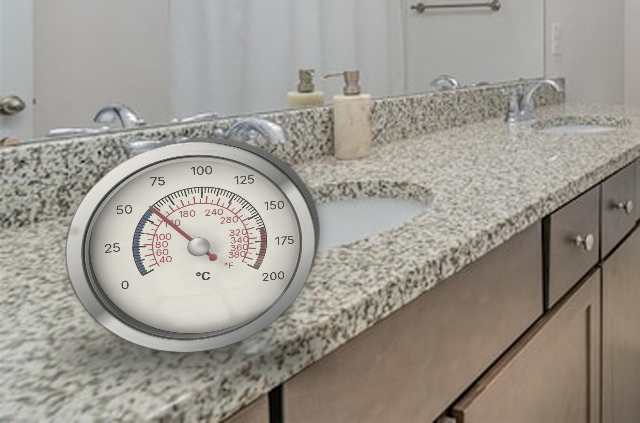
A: 62.5
